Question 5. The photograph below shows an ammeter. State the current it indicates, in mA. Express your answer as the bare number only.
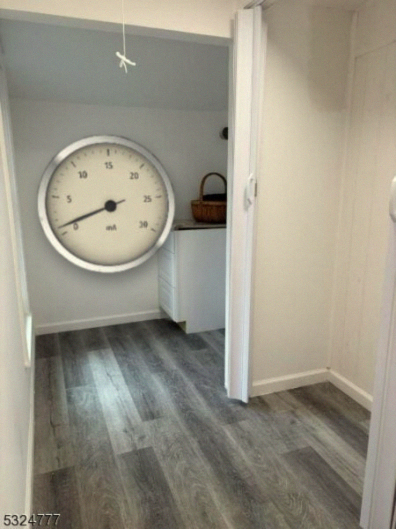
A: 1
